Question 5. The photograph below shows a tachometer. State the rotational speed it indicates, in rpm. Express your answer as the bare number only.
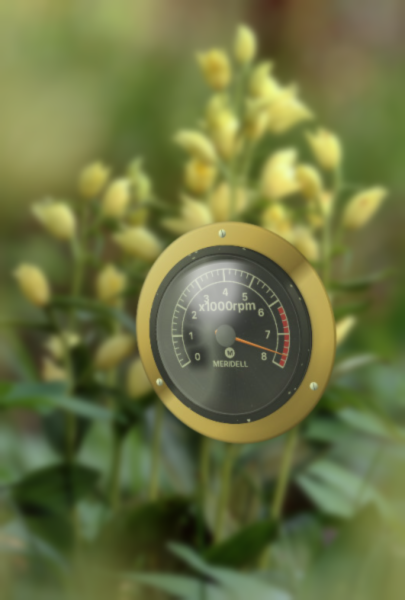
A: 7600
